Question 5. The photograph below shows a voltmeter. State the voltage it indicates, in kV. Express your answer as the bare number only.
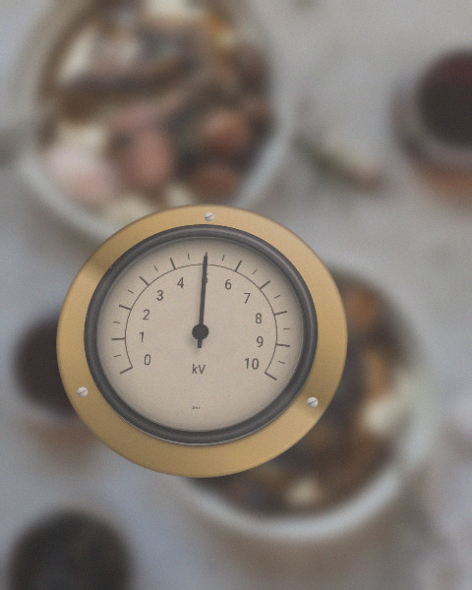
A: 5
